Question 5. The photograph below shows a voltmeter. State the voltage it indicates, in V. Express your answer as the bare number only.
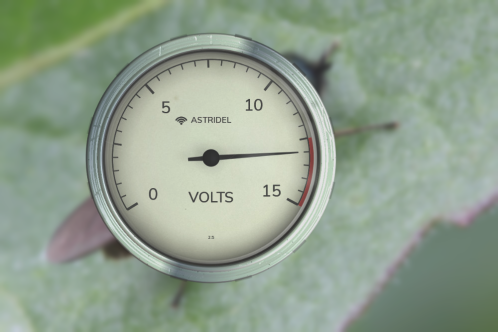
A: 13
